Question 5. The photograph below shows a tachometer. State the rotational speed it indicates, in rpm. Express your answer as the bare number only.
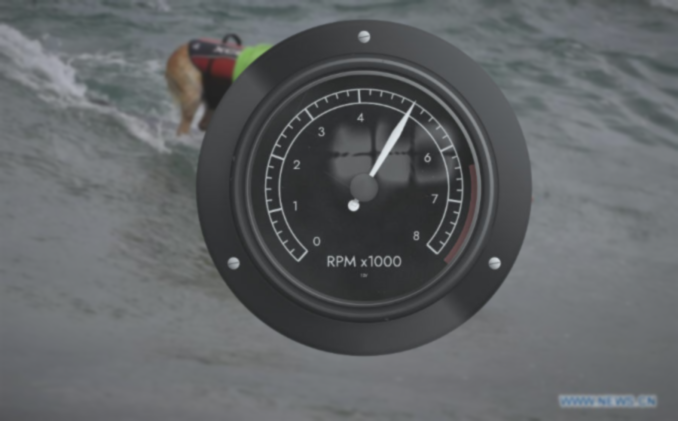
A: 5000
